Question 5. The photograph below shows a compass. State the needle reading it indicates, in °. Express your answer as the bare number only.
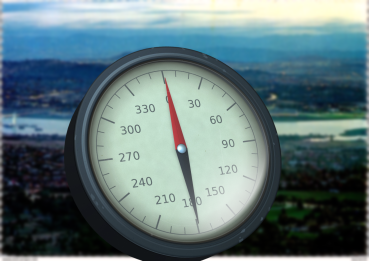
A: 0
